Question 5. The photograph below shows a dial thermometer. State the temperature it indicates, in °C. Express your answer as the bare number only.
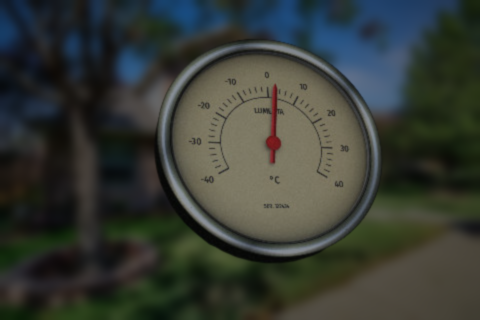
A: 2
